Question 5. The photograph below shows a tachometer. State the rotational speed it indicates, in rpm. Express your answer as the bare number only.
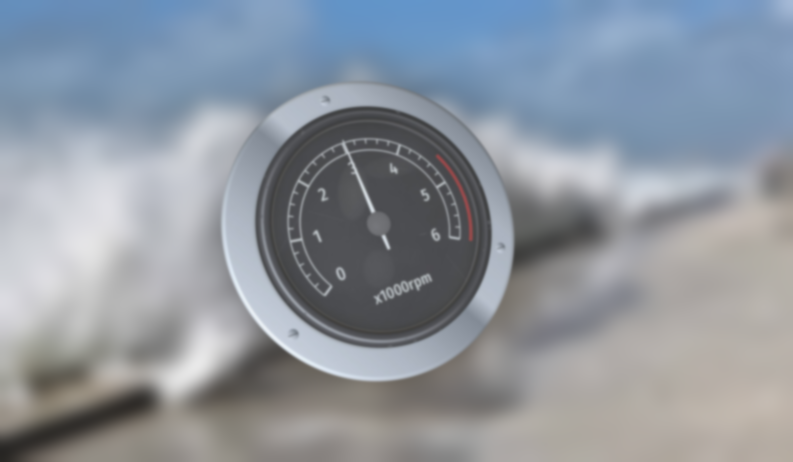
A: 3000
